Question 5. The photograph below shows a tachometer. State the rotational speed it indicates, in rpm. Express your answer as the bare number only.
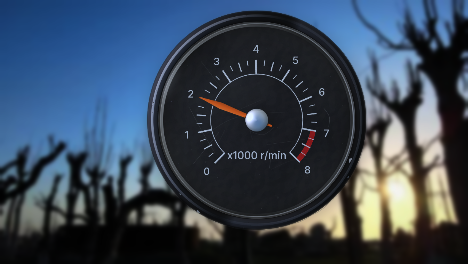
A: 2000
